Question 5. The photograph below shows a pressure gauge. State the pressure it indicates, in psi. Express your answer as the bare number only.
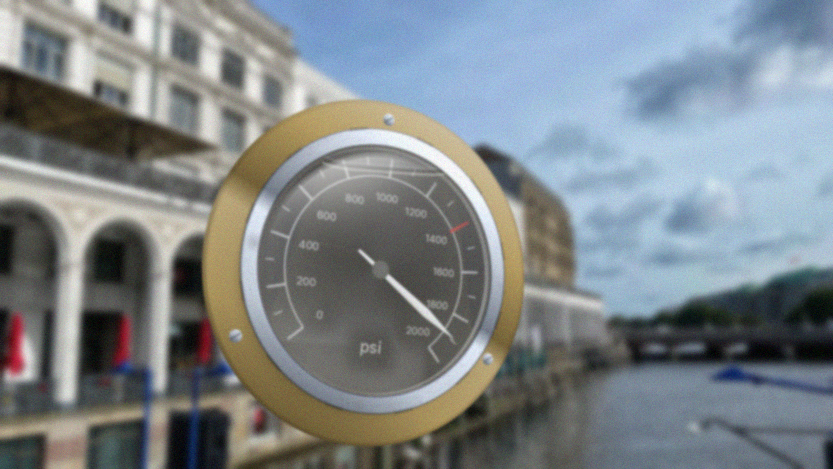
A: 1900
